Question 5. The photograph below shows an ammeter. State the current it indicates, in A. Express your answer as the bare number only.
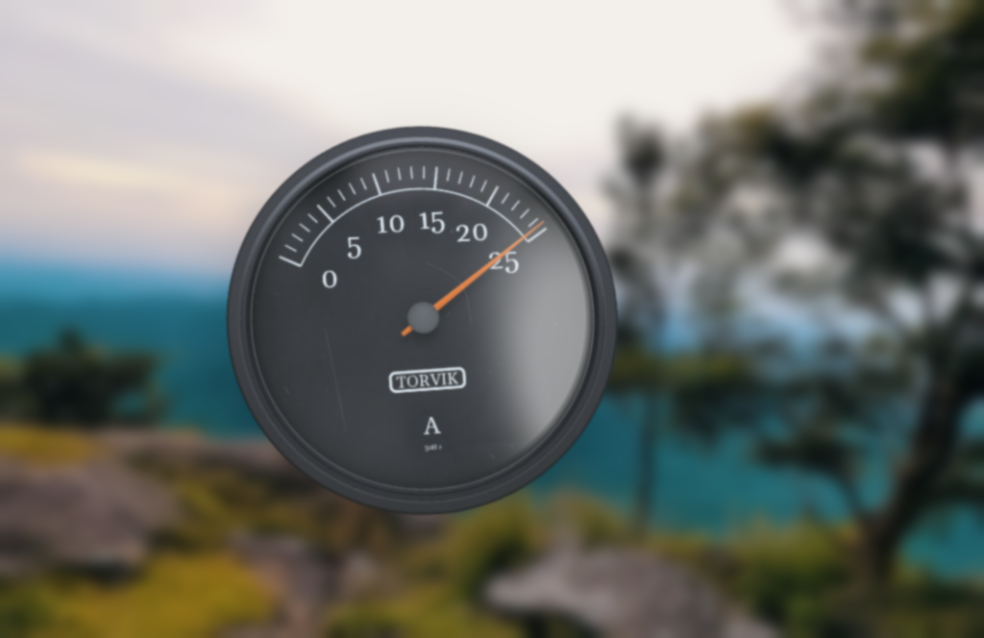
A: 24.5
